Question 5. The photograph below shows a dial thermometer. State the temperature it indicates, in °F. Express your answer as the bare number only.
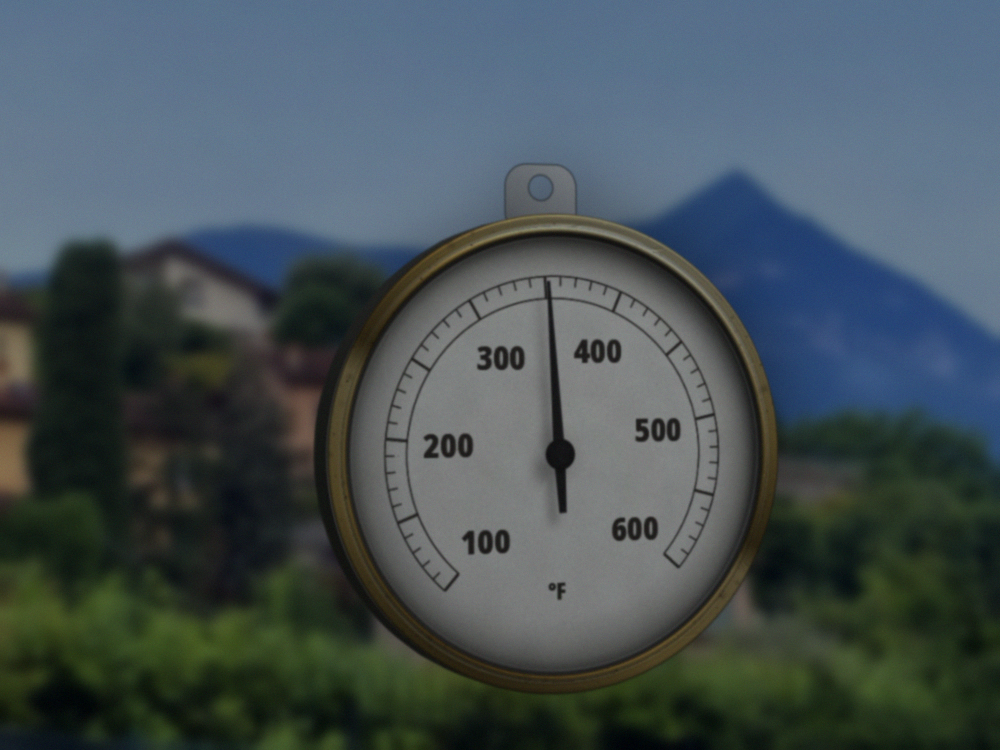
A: 350
